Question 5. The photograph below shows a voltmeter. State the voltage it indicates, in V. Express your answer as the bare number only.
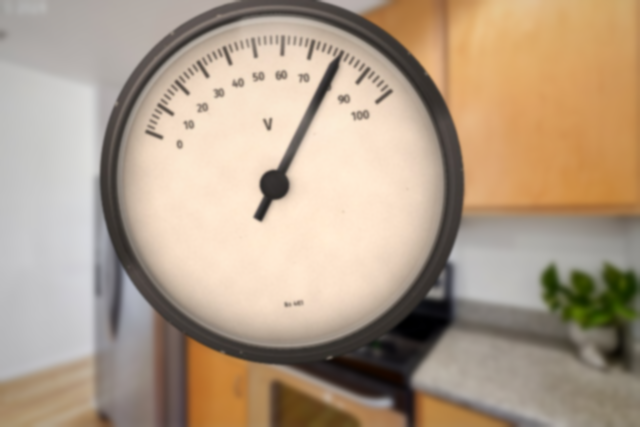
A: 80
